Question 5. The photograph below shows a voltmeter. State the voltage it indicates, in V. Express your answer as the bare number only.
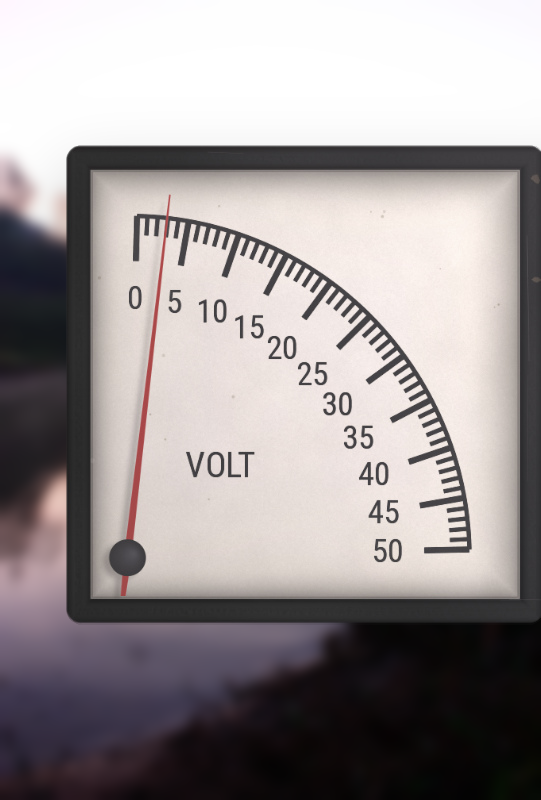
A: 3
